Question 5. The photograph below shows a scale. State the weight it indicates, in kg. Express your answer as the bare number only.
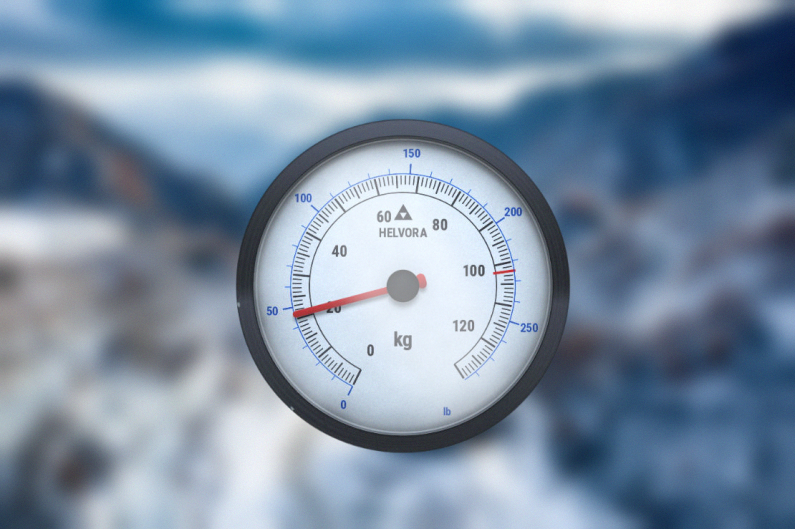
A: 21
